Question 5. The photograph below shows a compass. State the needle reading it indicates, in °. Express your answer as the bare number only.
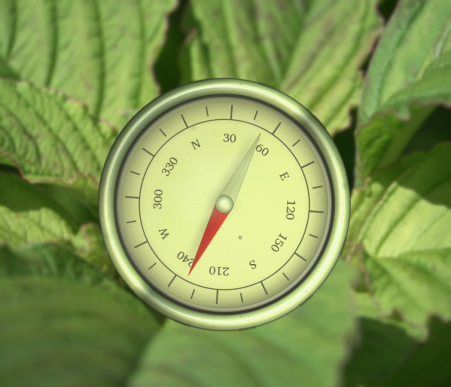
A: 232.5
